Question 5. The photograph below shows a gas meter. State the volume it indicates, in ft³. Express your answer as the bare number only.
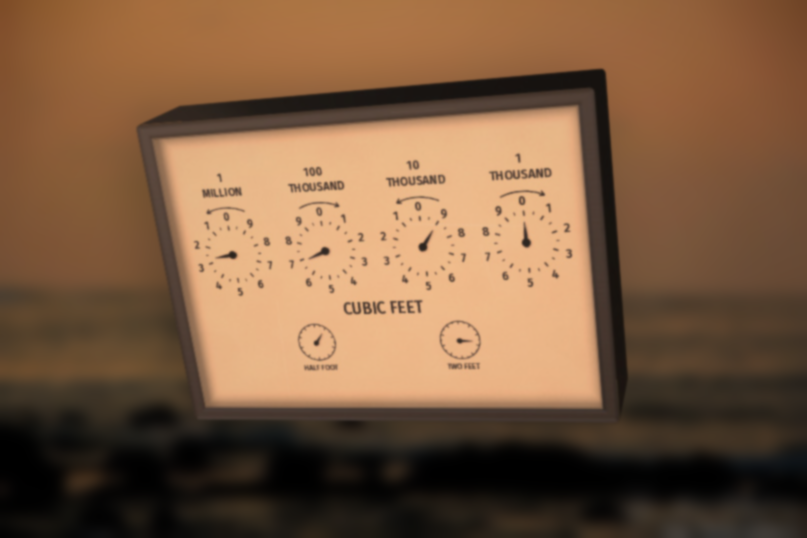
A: 269000
